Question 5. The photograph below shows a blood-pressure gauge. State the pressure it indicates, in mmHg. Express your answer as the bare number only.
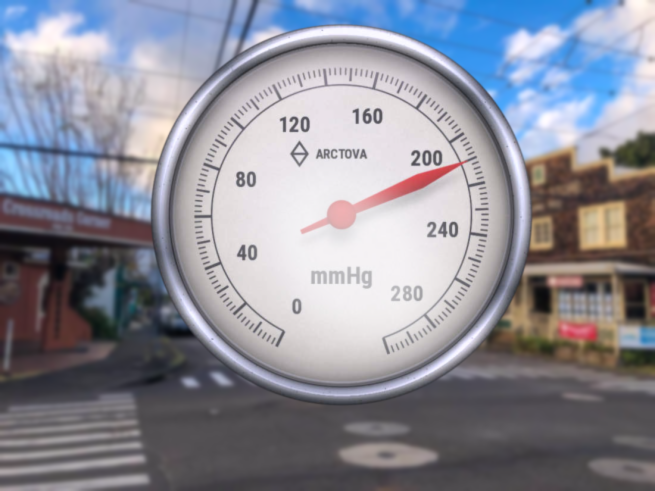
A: 210
